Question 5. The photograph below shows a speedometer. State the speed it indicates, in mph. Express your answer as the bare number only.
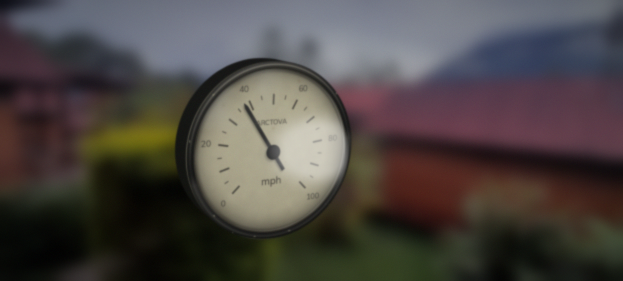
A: 37.5
